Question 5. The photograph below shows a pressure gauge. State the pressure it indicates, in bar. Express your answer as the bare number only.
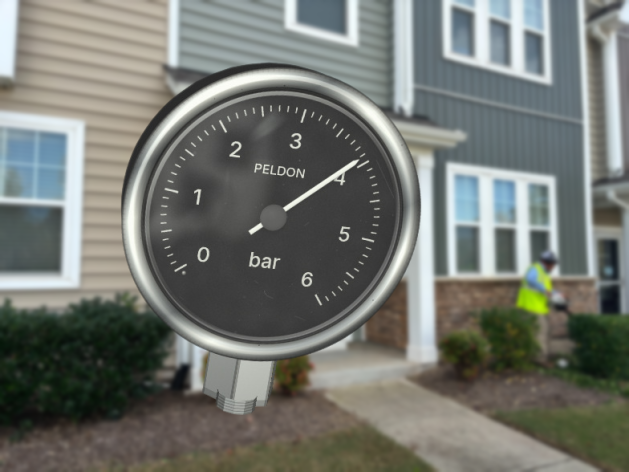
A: 3.9
